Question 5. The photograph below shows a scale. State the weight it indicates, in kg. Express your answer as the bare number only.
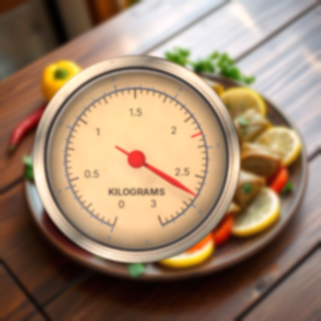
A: 2.65
